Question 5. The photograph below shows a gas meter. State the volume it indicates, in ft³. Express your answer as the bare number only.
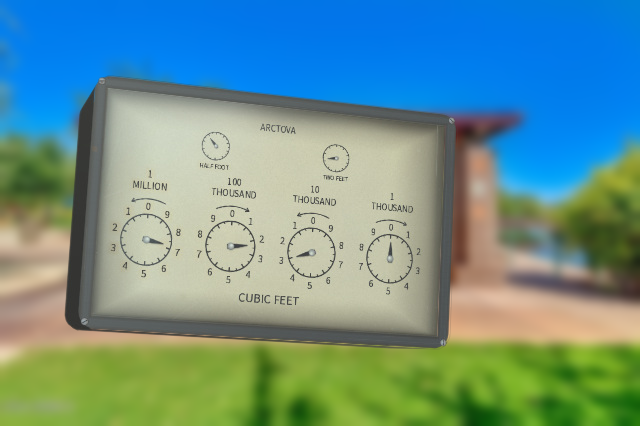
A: 723000
